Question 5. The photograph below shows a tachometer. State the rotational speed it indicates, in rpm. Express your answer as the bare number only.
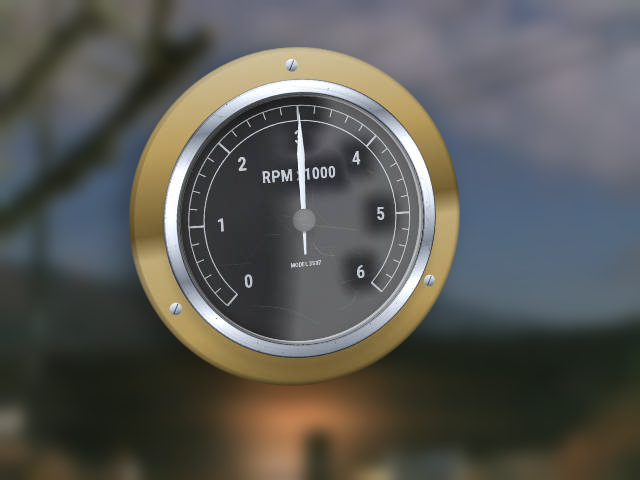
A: 3000
